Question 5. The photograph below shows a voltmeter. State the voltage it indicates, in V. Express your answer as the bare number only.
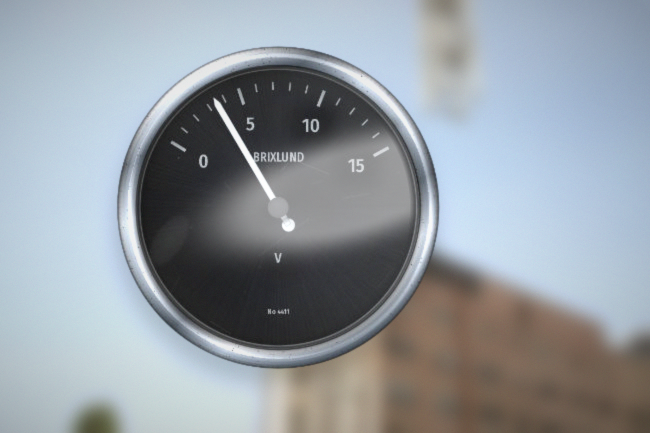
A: 3.5
